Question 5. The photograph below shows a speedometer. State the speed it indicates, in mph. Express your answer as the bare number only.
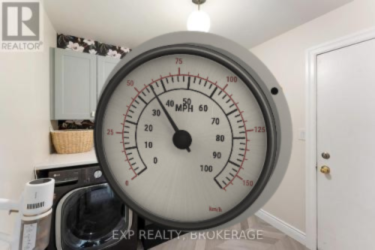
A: 36
